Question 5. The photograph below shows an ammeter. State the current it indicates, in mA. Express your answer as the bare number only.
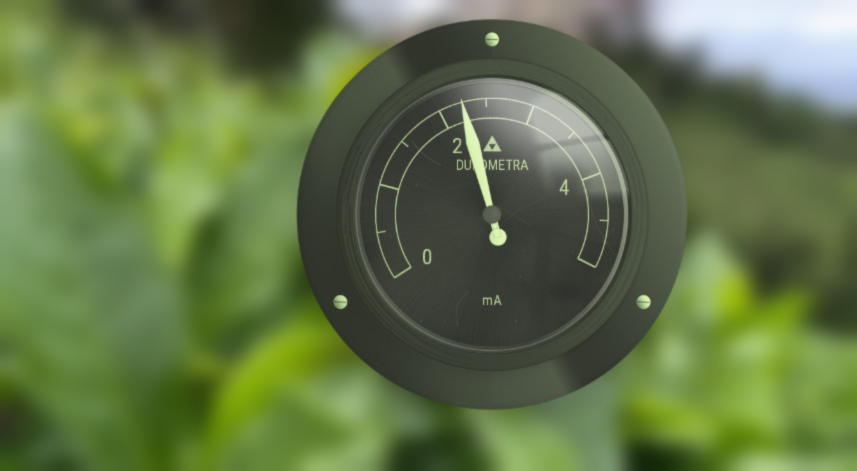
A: 2.25
